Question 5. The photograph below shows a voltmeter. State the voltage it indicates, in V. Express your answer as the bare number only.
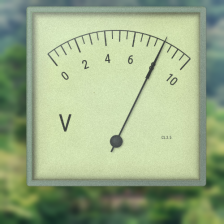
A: 8
